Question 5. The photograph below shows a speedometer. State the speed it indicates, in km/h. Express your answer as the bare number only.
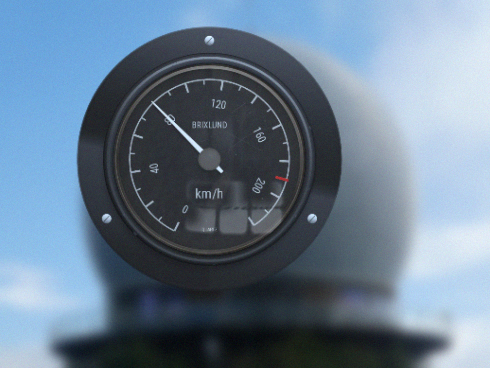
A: 80
